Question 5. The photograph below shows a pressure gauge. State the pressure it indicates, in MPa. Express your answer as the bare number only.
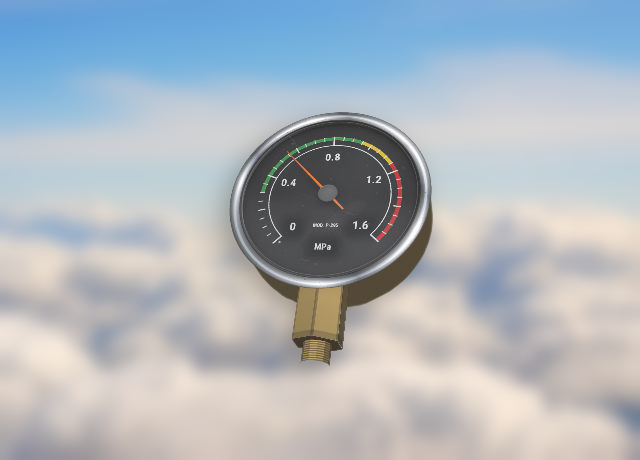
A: 0.55
